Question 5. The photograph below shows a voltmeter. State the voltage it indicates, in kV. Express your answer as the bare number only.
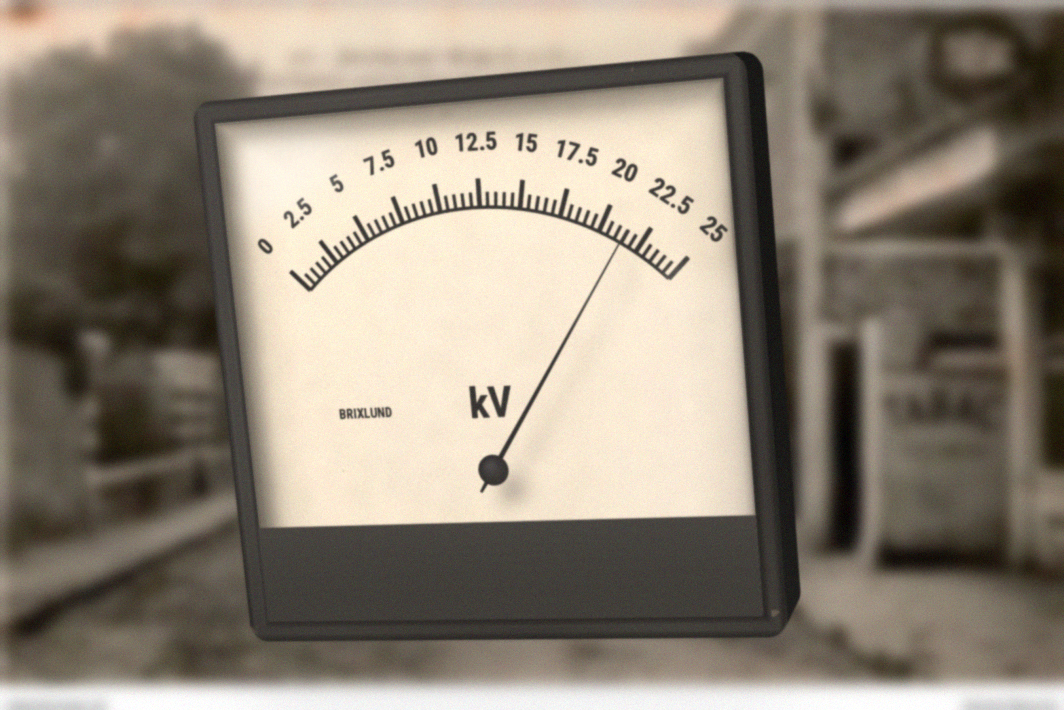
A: 21.5
